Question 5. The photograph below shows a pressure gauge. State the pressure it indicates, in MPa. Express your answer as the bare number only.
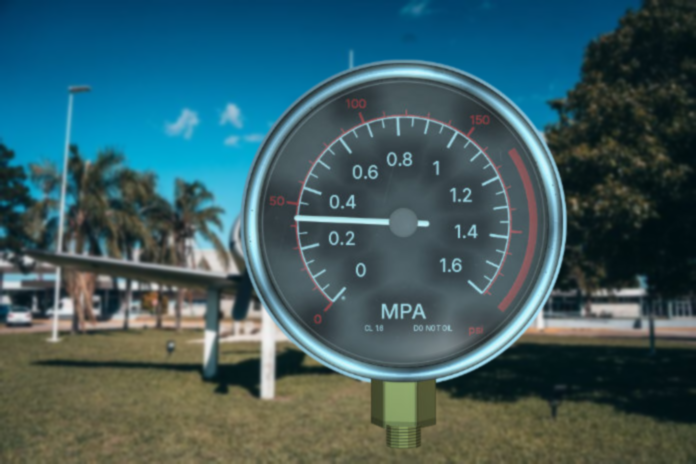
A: 0.3
